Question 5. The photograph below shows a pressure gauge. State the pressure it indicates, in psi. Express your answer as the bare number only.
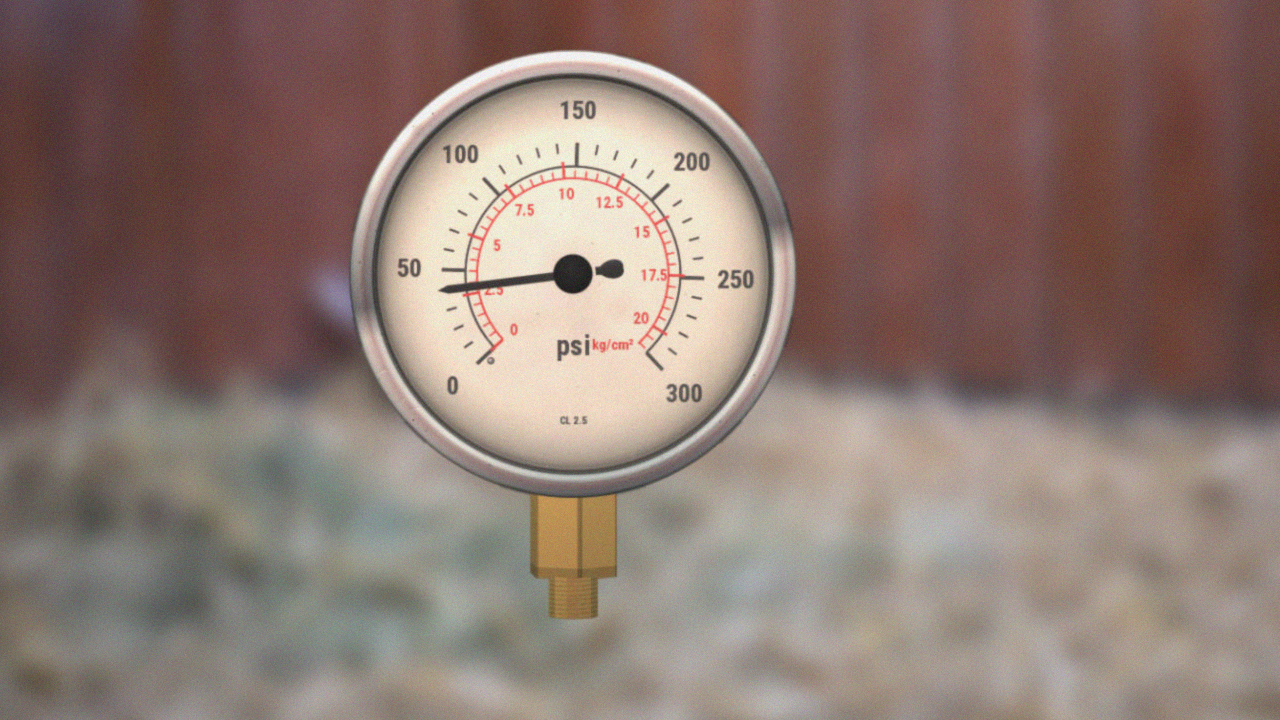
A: 40
